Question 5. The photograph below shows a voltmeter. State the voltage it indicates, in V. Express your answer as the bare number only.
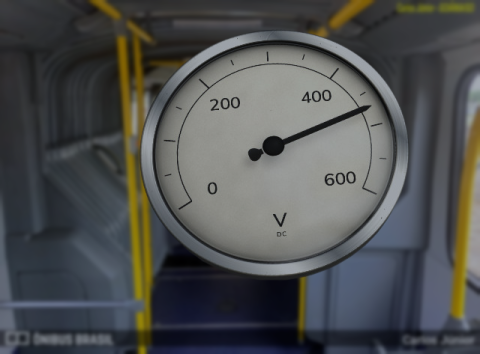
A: 475
